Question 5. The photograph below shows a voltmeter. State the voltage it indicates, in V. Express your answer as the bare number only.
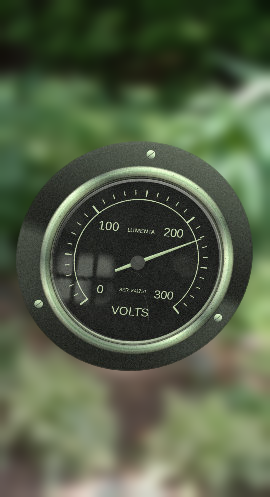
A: 220
